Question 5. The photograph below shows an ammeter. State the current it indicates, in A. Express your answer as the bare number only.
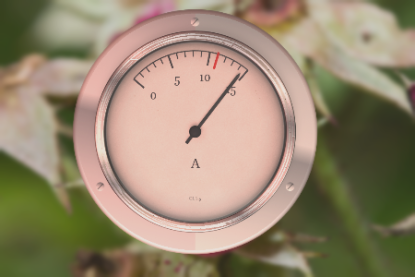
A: 14.5
